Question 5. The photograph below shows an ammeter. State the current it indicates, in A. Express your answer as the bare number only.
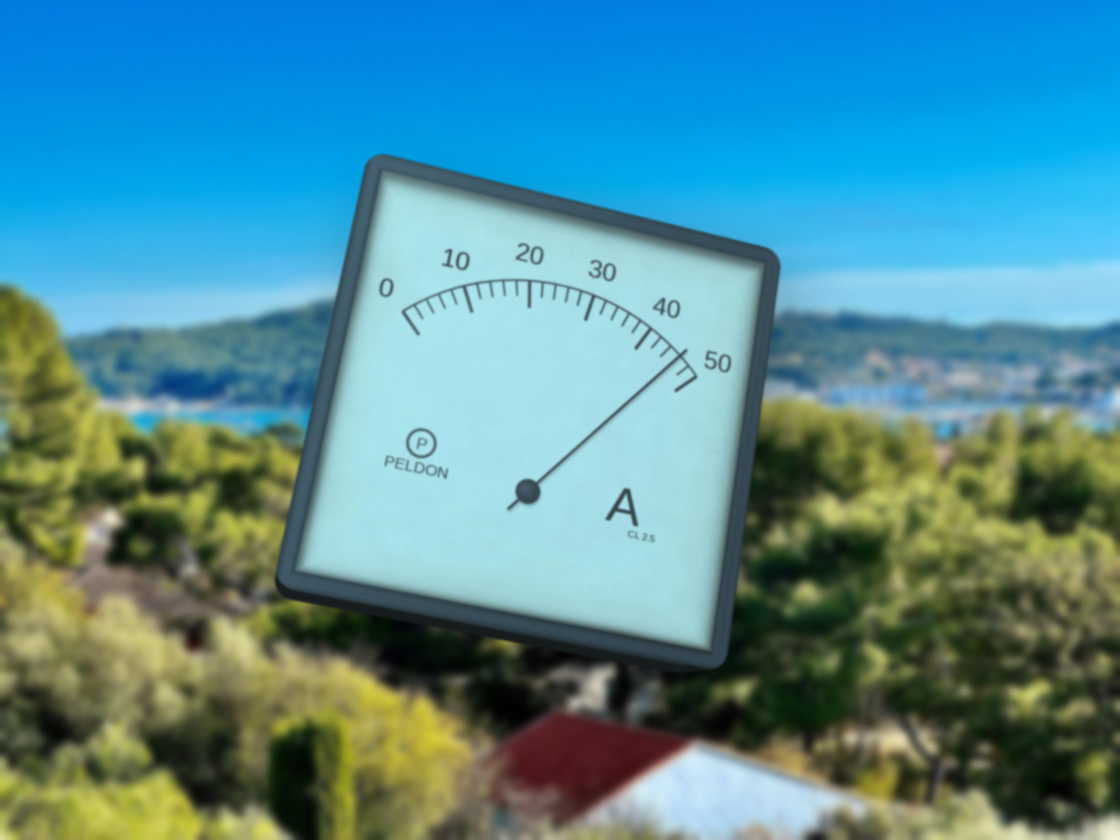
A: 46
